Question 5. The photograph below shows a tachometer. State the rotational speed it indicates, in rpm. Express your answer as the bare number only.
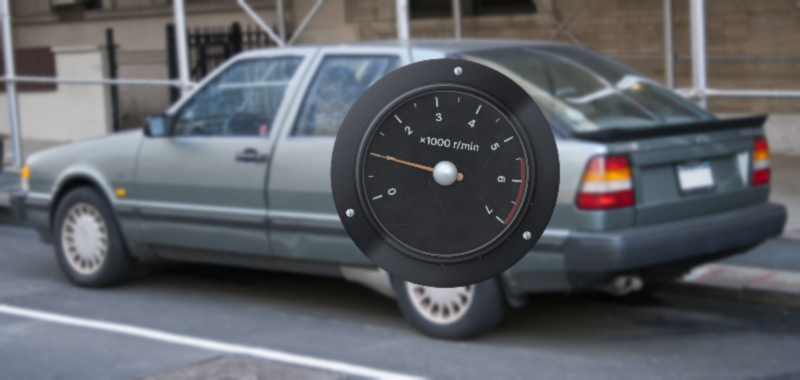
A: 1000
